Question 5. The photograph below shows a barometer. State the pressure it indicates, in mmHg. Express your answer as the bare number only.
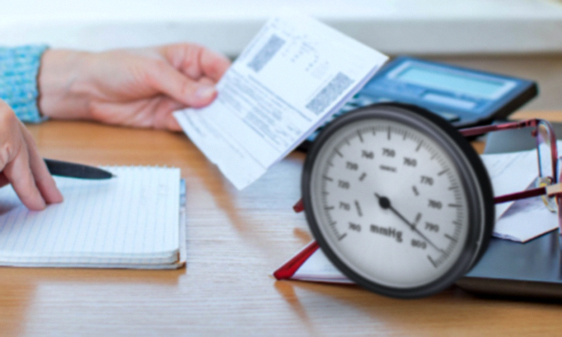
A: 795
